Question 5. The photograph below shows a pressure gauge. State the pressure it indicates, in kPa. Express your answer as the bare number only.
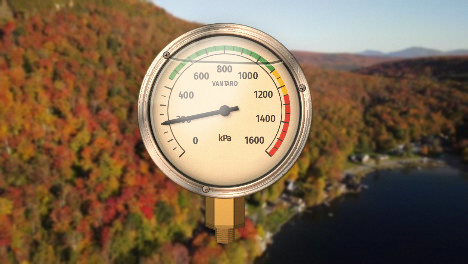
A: 200
